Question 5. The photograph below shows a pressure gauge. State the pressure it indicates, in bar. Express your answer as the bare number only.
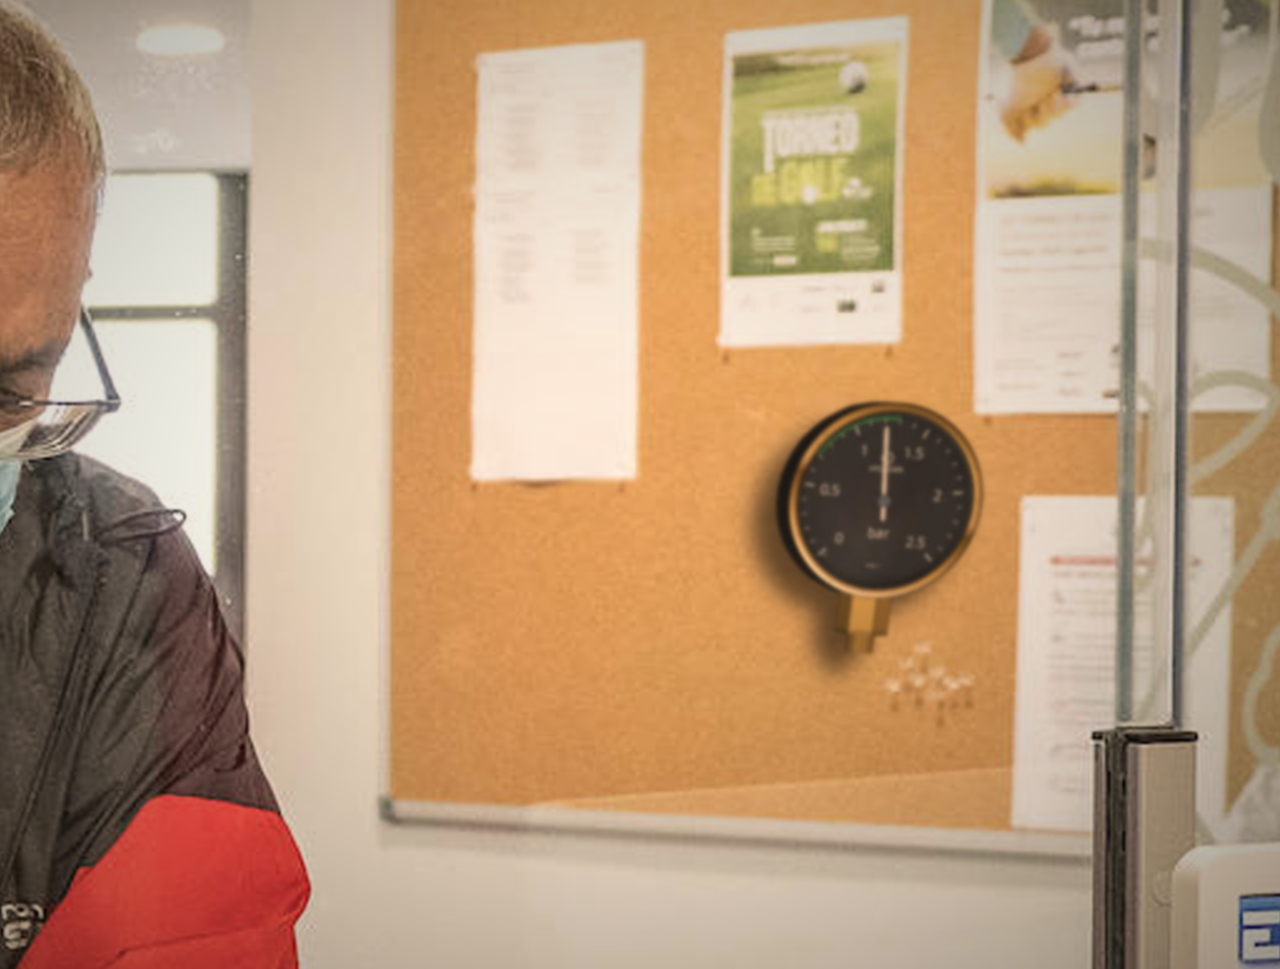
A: 1.2
